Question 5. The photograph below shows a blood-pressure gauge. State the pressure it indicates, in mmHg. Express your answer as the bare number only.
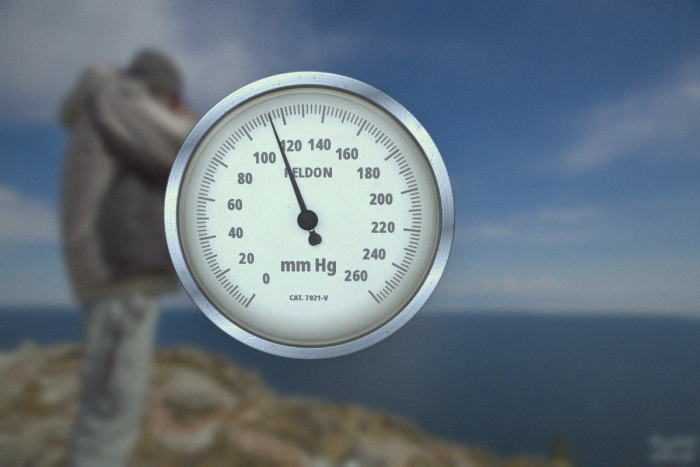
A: 114
